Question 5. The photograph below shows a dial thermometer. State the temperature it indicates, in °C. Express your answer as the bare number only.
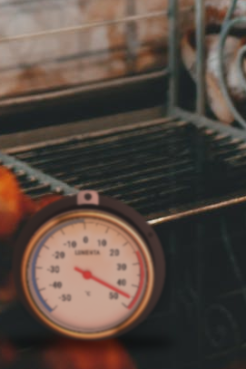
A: 45
